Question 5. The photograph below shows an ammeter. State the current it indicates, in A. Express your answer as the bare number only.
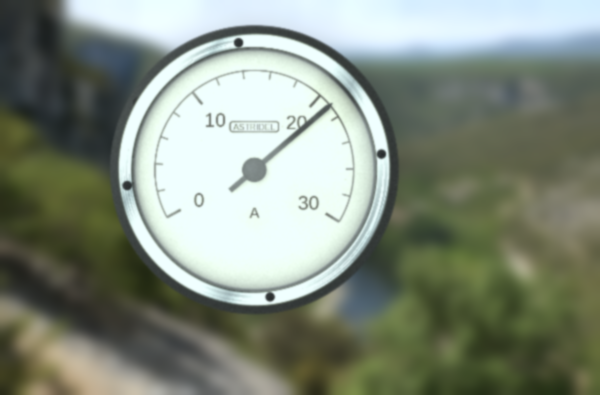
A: 21
